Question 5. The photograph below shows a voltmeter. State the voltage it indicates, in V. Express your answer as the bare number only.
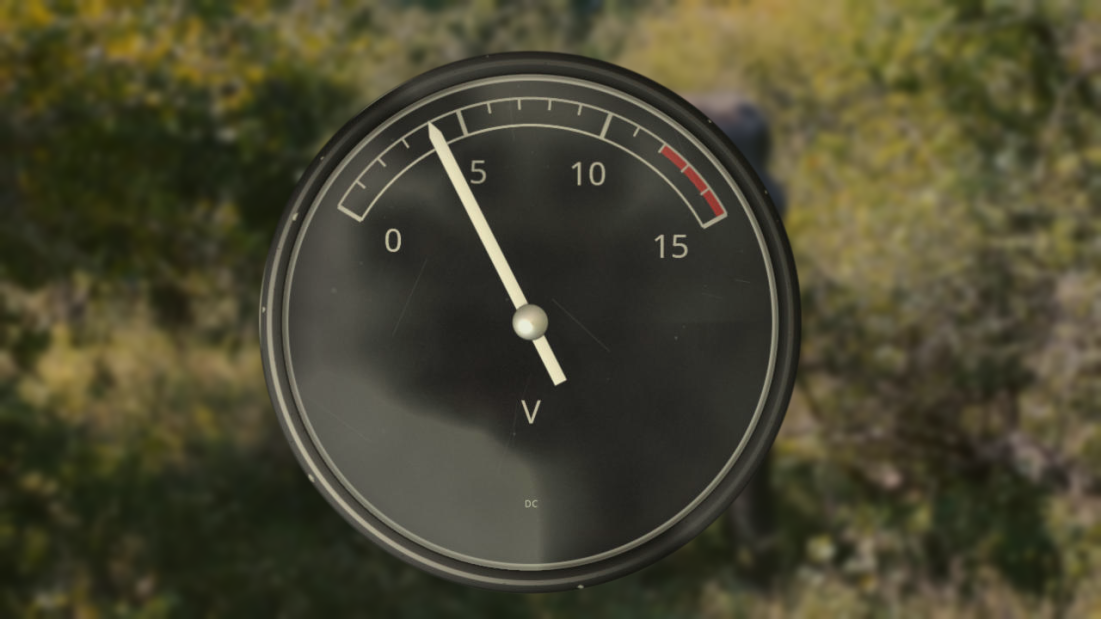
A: 4
